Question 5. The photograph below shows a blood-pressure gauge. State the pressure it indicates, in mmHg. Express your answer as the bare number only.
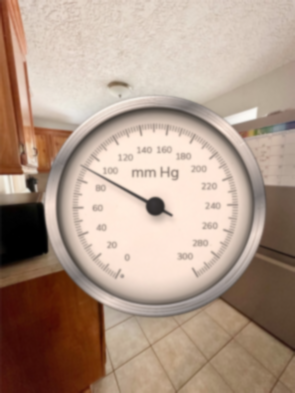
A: 90
